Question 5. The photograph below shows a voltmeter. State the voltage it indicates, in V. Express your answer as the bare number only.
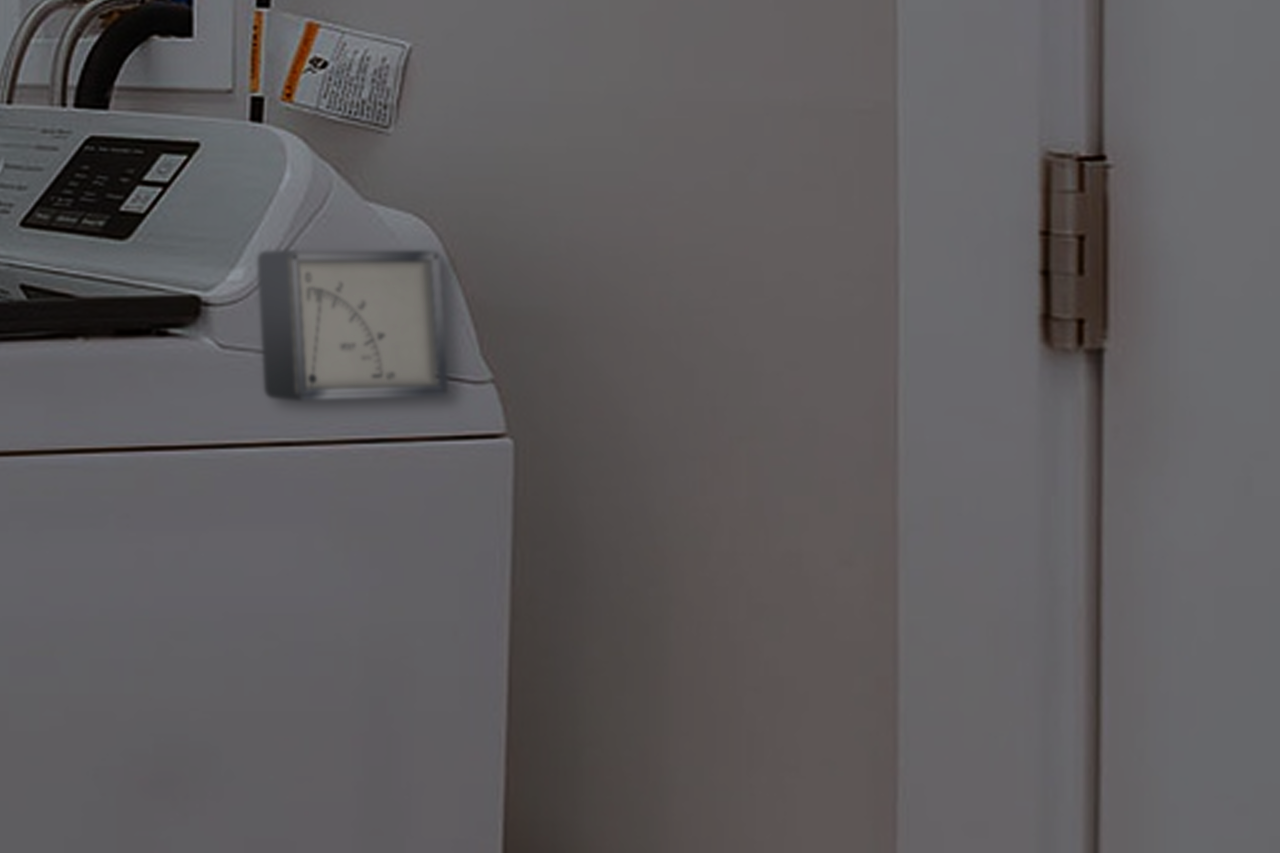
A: 1
